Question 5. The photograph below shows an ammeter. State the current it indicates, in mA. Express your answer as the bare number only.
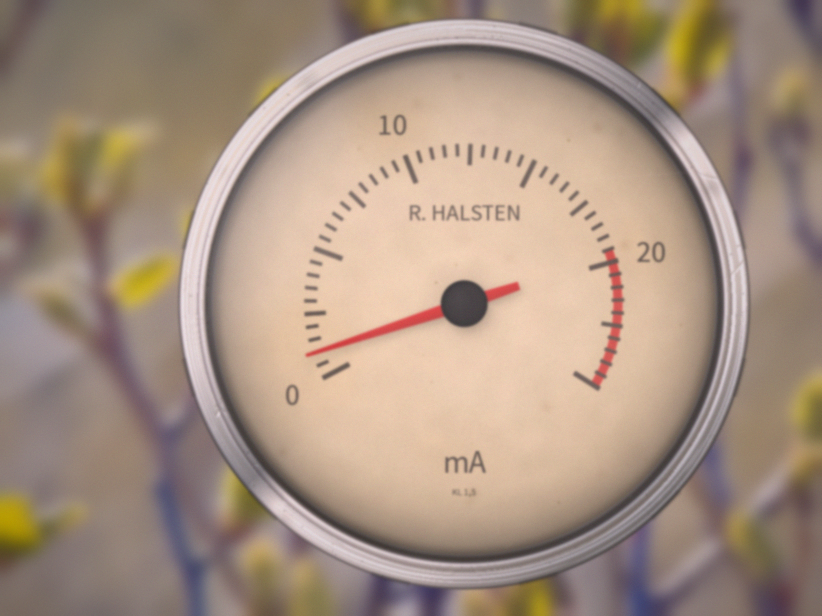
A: 1
